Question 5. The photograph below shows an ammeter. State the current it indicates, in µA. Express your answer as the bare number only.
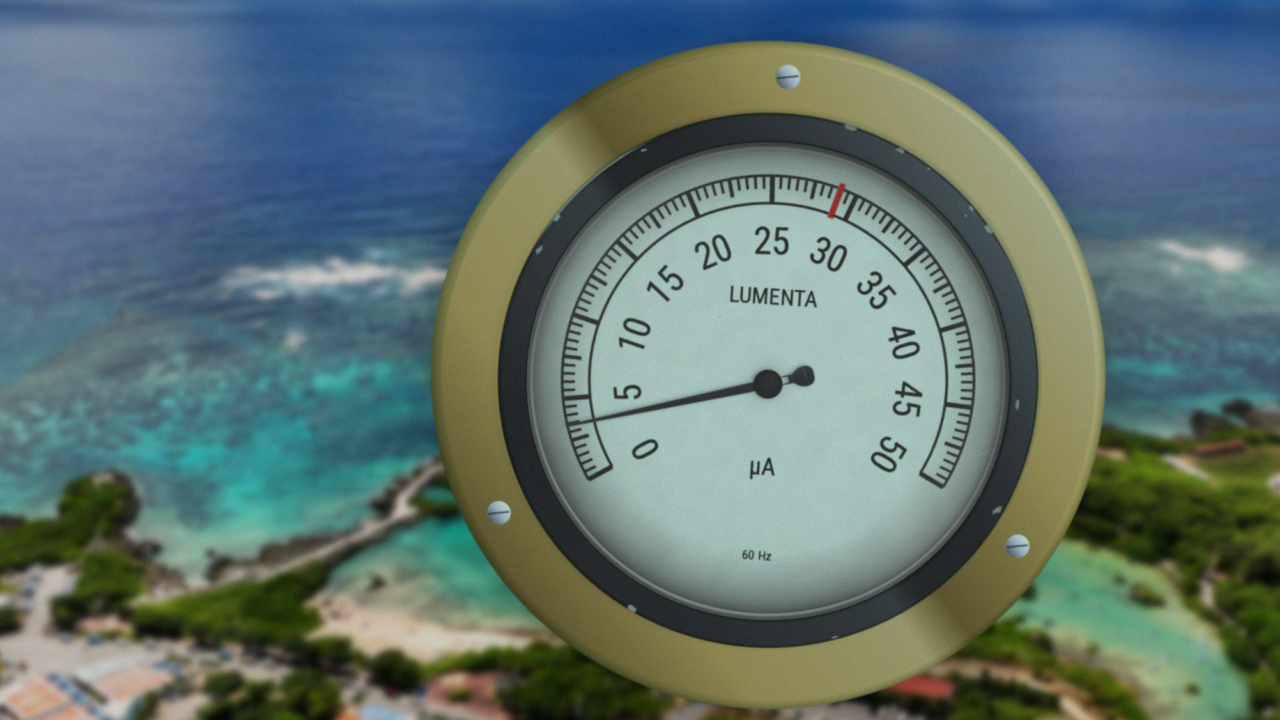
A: 3.5
